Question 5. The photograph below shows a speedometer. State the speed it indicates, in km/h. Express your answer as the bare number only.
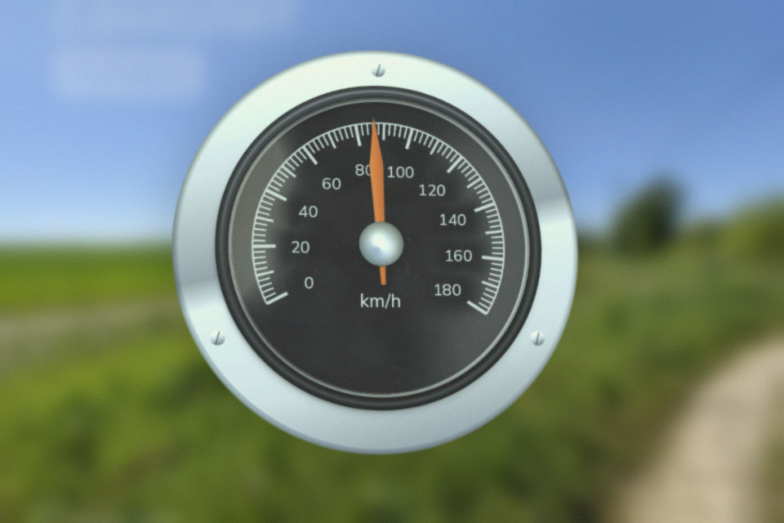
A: 86
